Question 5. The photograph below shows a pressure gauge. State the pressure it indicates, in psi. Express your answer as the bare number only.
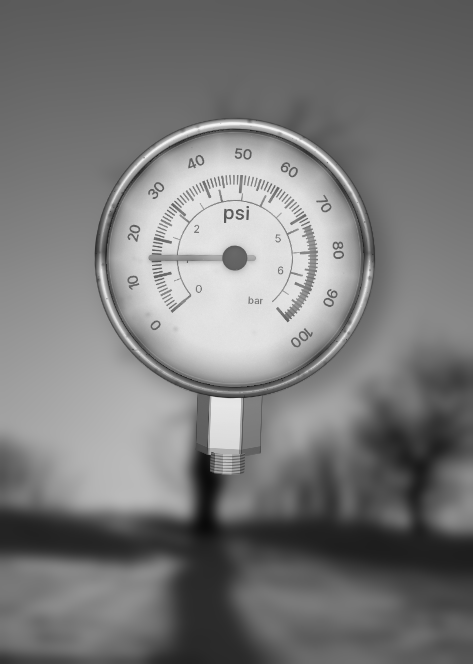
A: 15
